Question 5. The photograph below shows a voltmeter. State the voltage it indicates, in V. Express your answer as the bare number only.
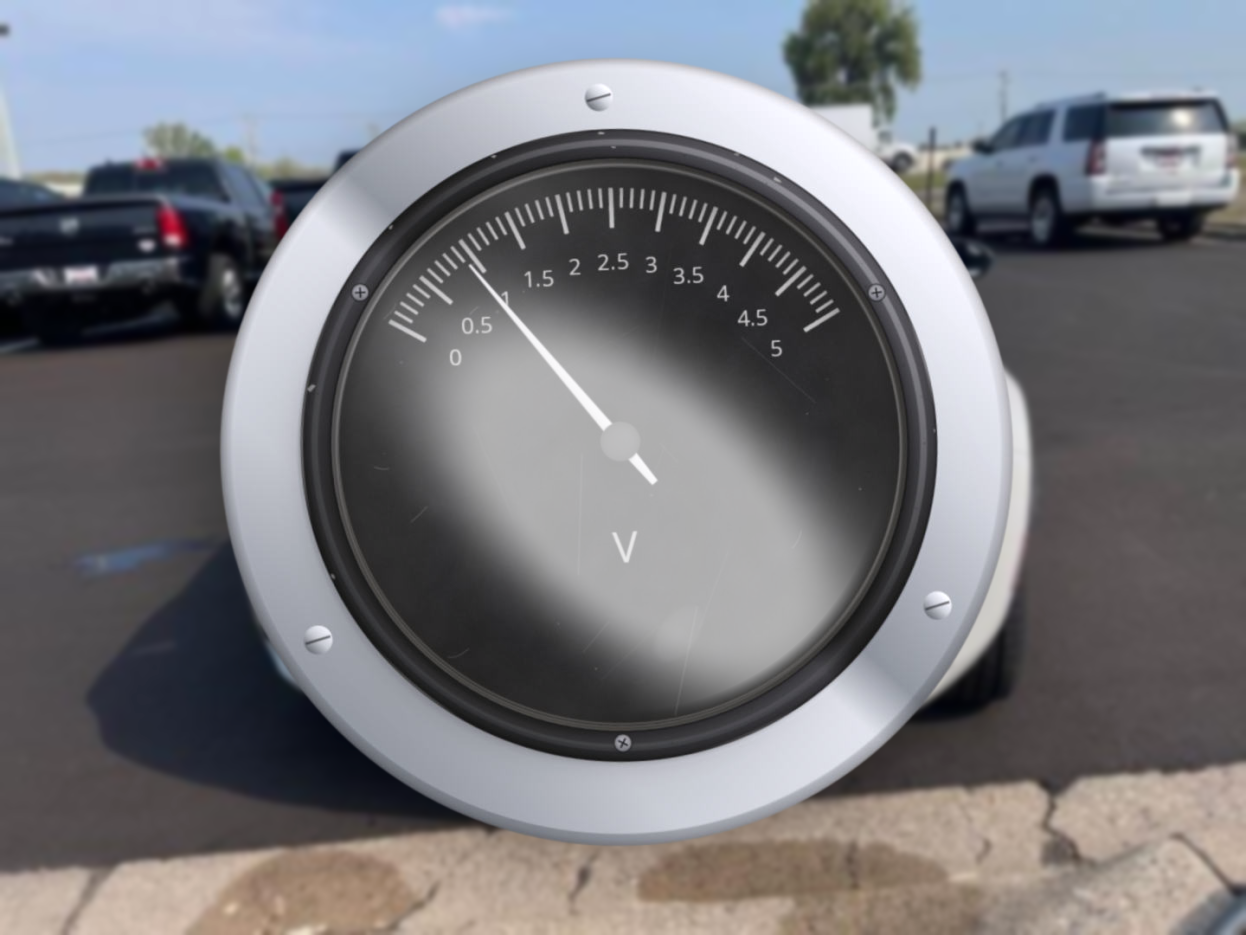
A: 0.9
